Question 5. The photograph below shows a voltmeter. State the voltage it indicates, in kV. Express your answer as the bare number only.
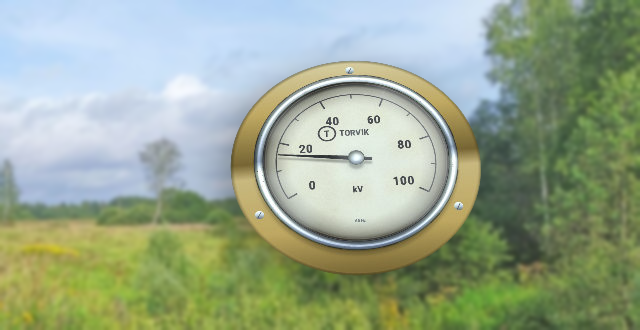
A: 15
